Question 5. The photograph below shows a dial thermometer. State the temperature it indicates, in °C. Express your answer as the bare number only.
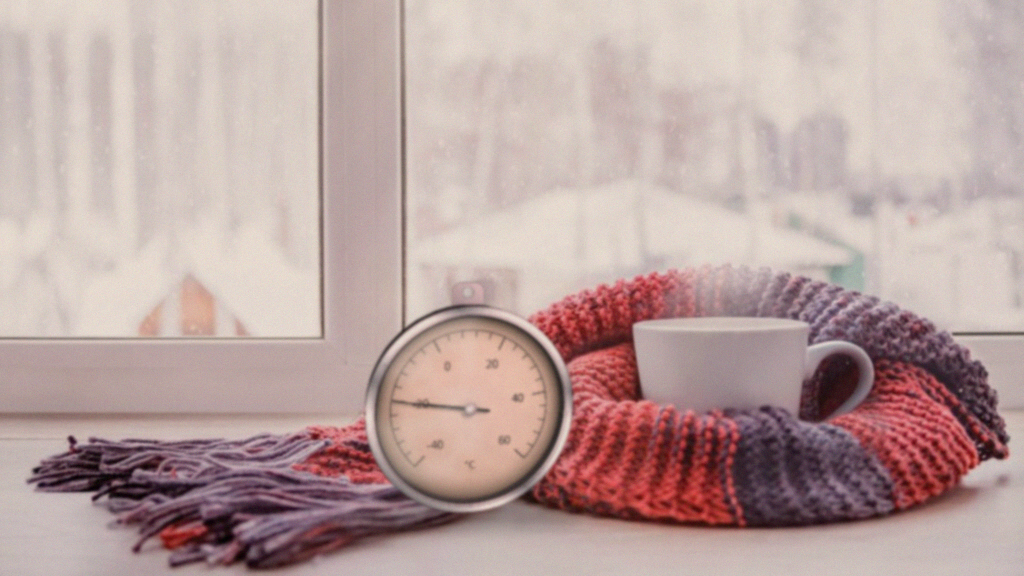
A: -20
